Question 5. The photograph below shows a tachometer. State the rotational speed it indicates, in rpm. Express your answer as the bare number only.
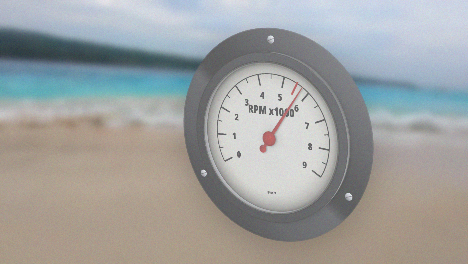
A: 5750
